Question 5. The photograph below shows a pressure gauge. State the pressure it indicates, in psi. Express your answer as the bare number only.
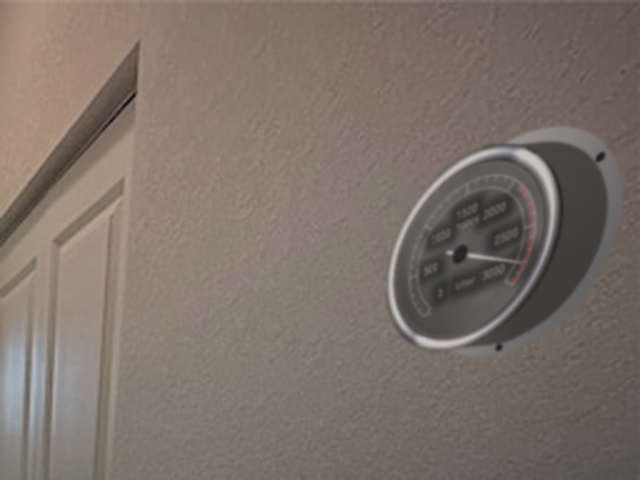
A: 2800
